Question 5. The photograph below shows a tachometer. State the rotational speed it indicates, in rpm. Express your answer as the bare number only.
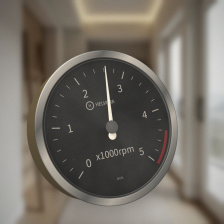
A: 2600
